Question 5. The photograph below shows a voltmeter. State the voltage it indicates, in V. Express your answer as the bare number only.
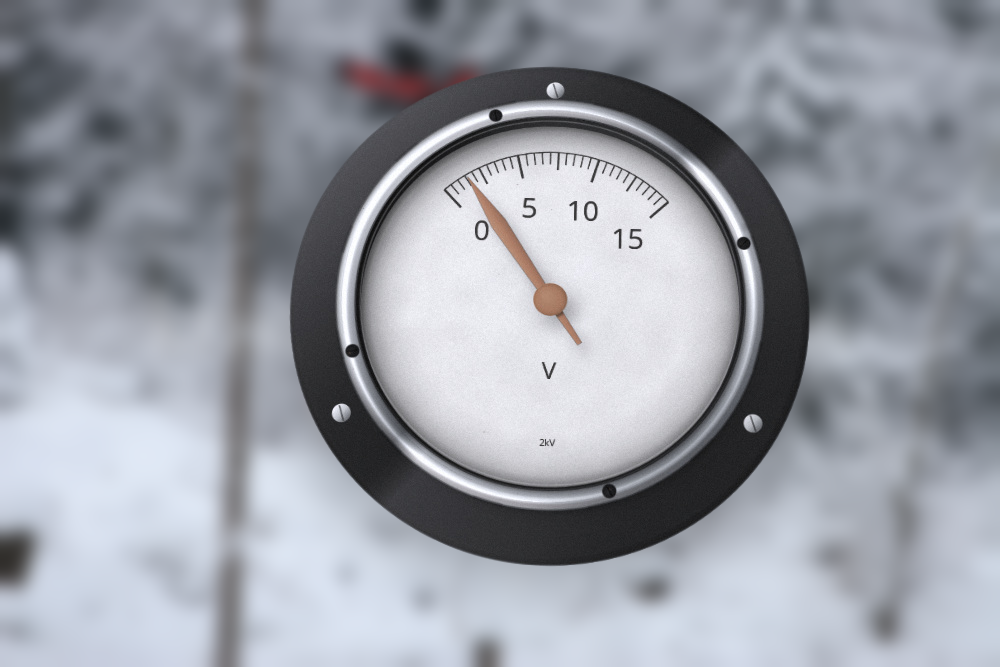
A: 1.5
